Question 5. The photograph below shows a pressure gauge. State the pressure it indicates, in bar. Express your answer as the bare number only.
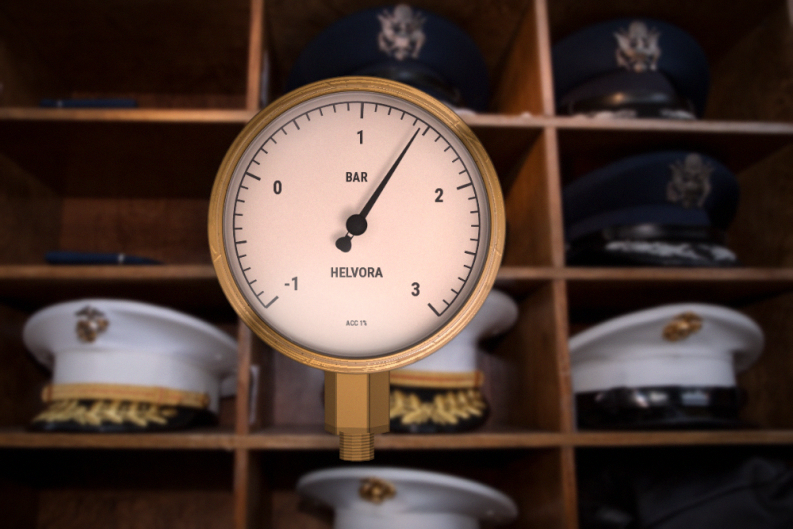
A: 1.45
